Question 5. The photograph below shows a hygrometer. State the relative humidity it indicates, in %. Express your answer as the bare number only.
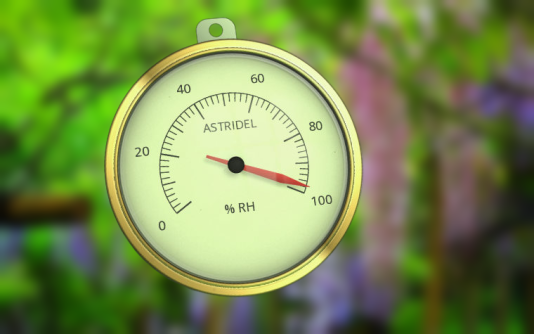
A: 98
